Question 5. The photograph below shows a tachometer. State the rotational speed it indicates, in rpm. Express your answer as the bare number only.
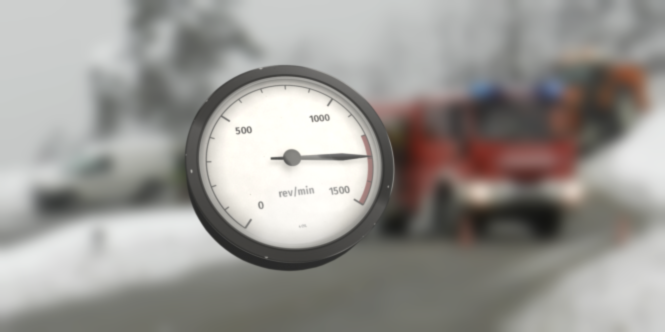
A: 1300
